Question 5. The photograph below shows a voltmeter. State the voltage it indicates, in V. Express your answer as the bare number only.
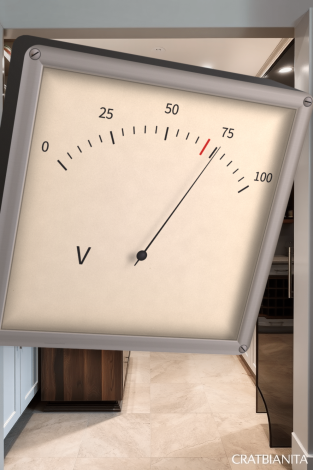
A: 75
